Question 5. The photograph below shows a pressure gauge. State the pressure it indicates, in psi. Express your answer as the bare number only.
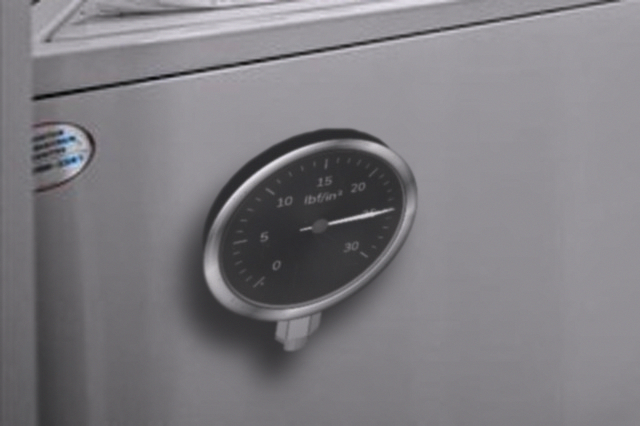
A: 25
